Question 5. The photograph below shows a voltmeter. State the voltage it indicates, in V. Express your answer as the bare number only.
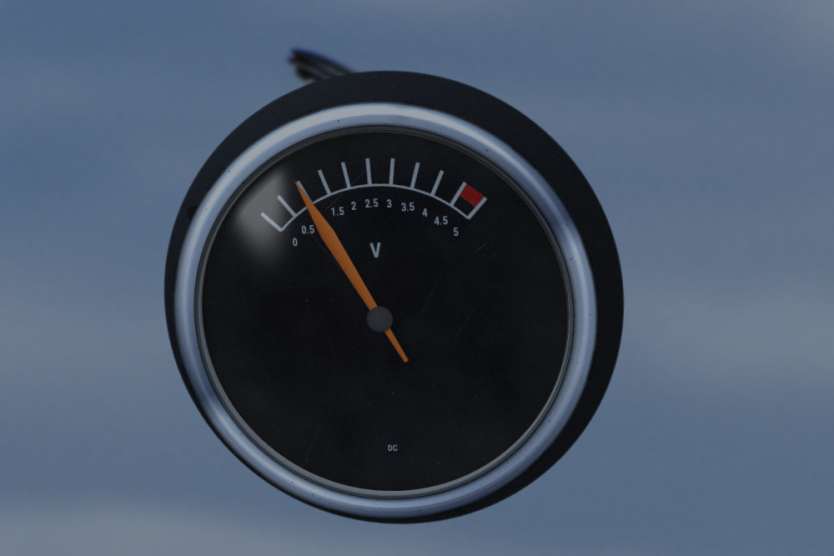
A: 1
